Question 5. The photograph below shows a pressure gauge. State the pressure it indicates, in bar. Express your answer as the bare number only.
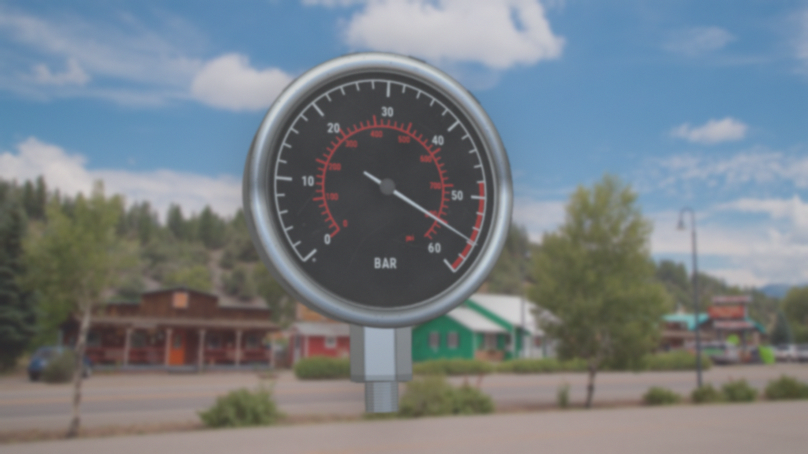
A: 56
